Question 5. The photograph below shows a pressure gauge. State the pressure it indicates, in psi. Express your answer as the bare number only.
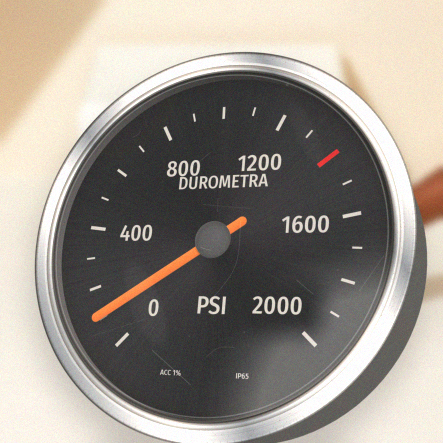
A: 100
